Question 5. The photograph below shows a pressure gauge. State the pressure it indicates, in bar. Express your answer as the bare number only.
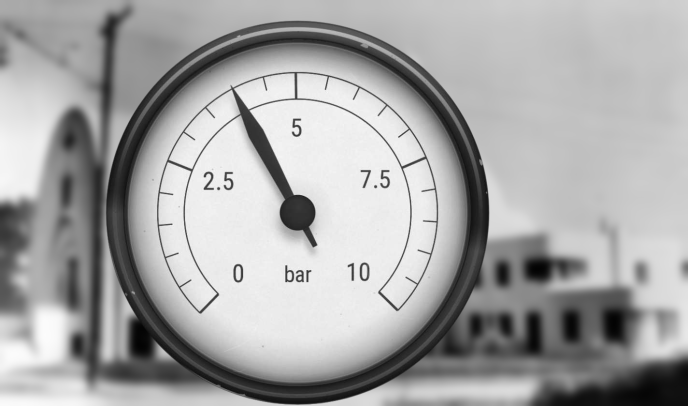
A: 4
